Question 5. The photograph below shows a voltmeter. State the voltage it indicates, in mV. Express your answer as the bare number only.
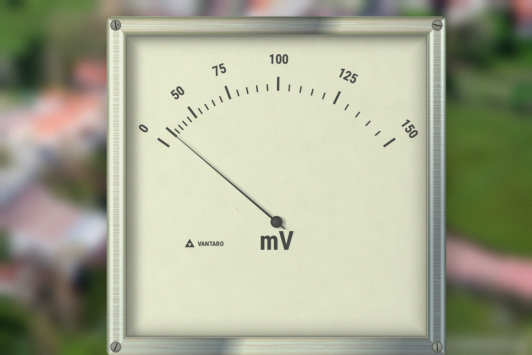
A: 25
